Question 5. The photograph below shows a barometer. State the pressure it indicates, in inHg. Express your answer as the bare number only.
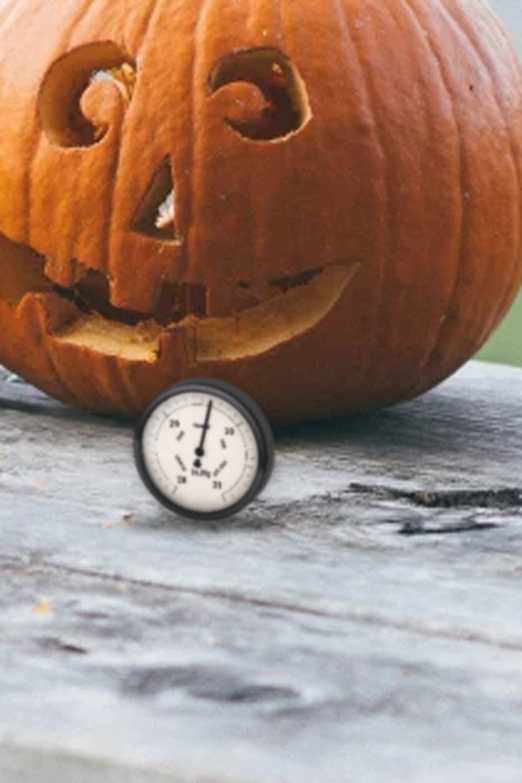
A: 29.6
